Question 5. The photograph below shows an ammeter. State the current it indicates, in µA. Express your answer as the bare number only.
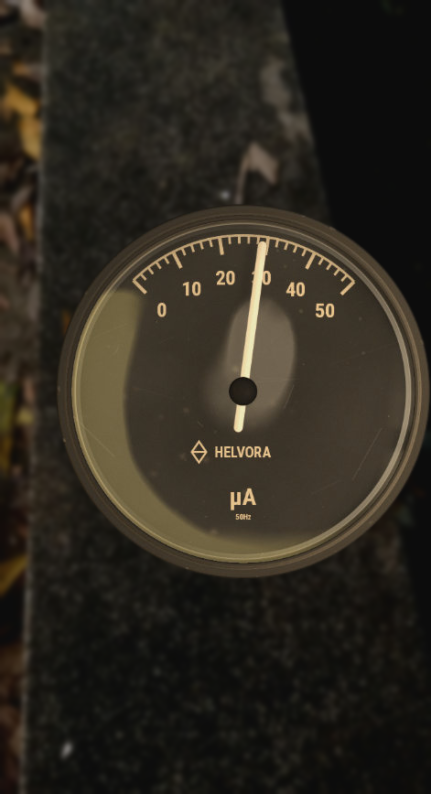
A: 29
